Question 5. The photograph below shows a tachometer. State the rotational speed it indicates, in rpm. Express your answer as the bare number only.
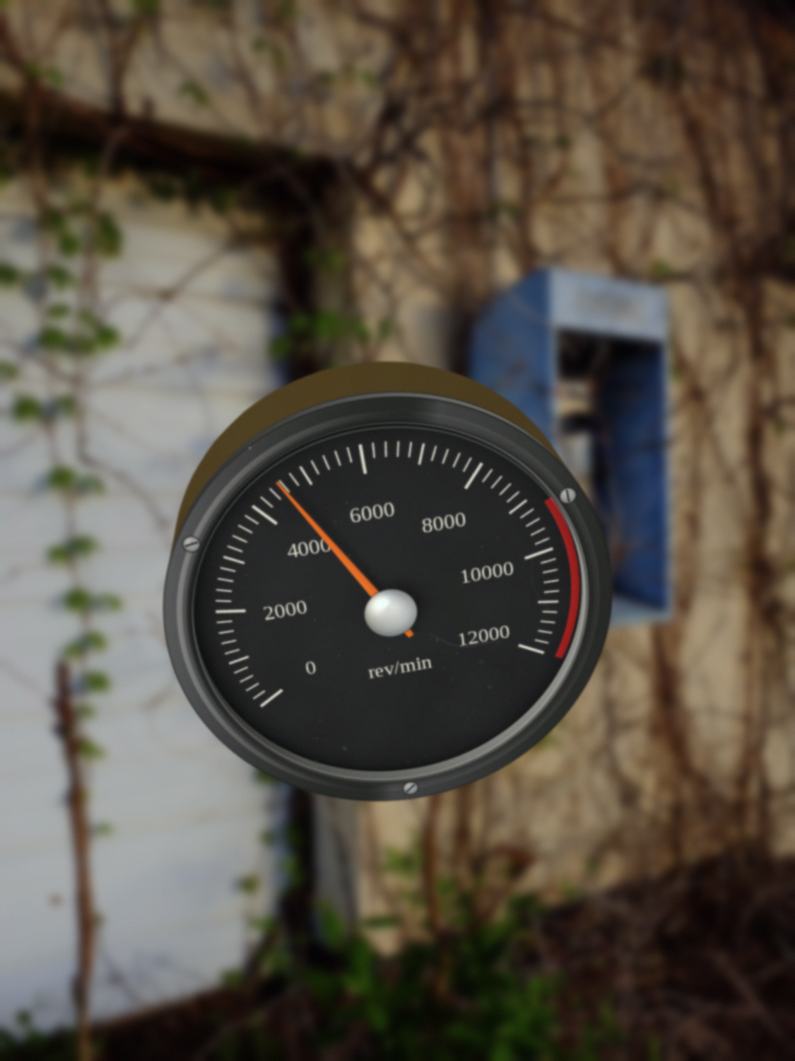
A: 4600
